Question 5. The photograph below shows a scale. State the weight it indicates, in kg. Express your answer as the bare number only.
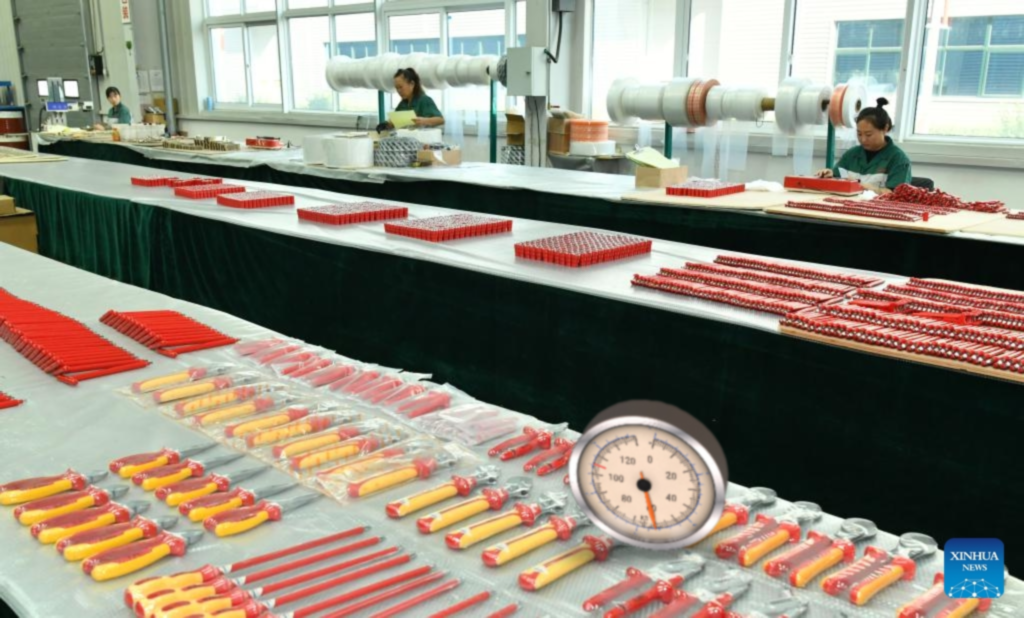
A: 60
